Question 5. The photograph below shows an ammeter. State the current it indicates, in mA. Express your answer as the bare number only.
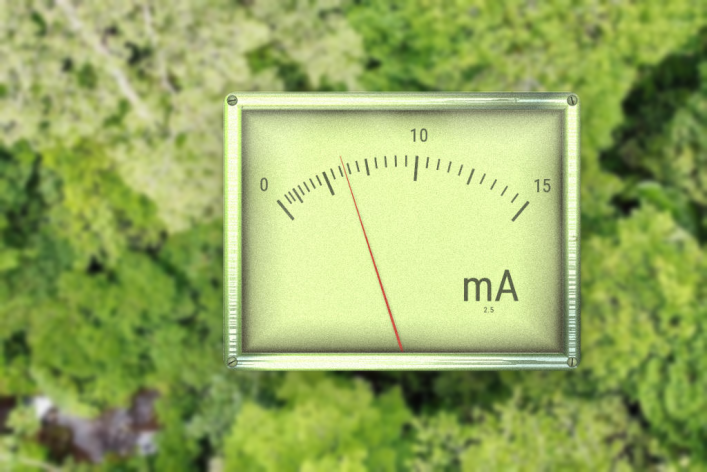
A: 6.25
